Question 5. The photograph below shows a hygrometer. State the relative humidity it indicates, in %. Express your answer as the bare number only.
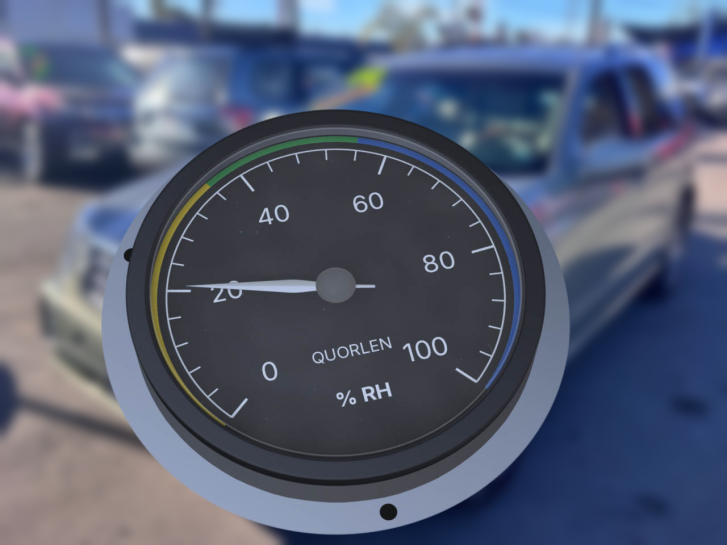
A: 20
